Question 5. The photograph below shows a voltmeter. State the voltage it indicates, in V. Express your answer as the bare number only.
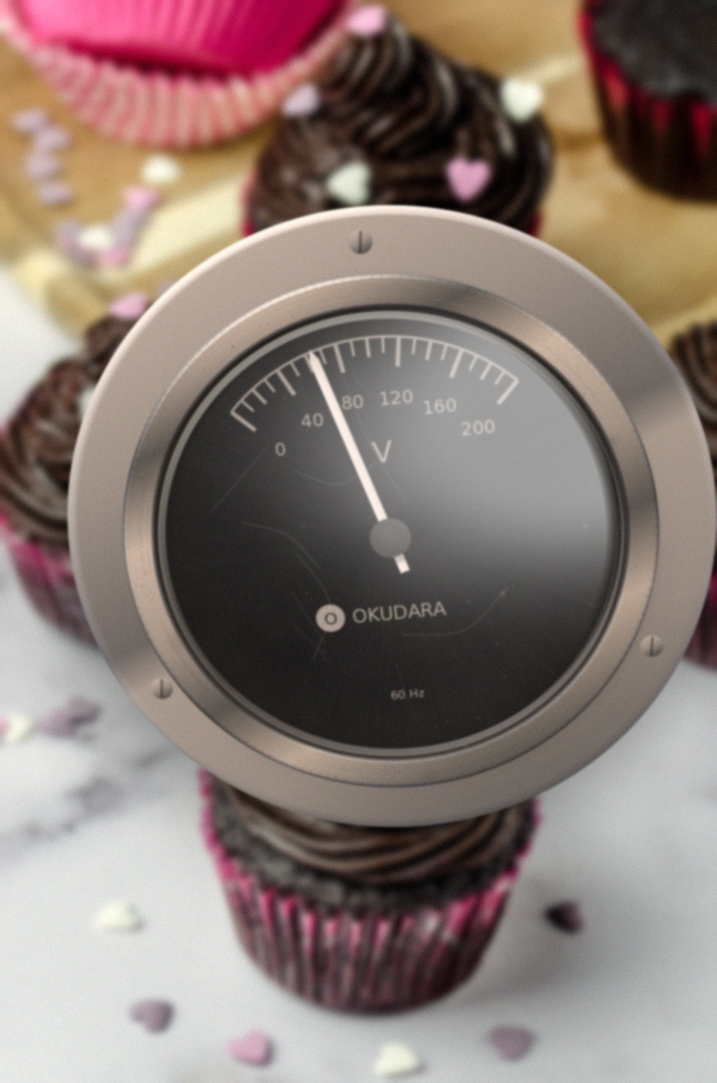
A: 65
